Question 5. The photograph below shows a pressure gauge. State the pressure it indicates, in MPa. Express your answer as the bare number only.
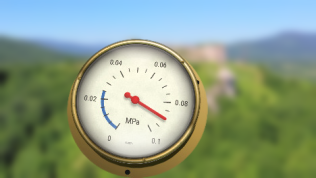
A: 0.09
